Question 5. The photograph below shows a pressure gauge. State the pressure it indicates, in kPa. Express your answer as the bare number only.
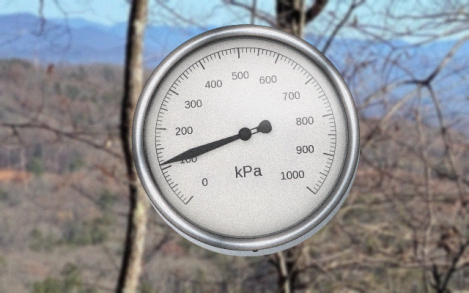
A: 110
